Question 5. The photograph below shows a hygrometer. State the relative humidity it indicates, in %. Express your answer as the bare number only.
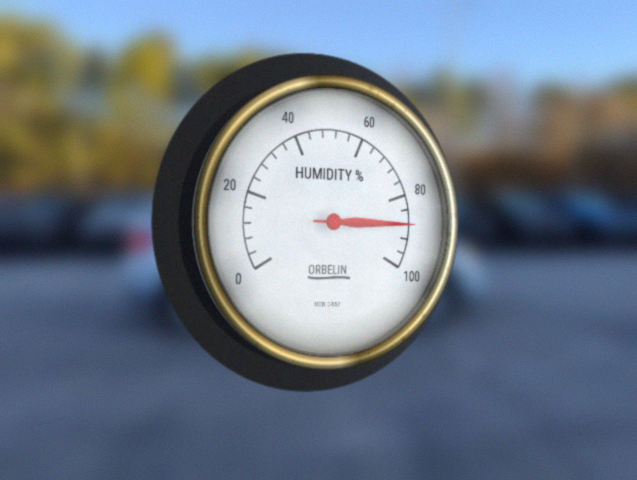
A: 88
